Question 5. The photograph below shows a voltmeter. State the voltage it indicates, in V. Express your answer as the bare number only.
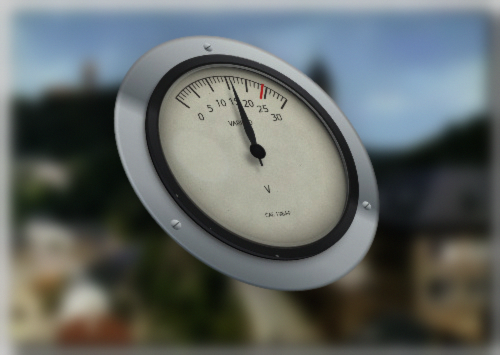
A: 15
